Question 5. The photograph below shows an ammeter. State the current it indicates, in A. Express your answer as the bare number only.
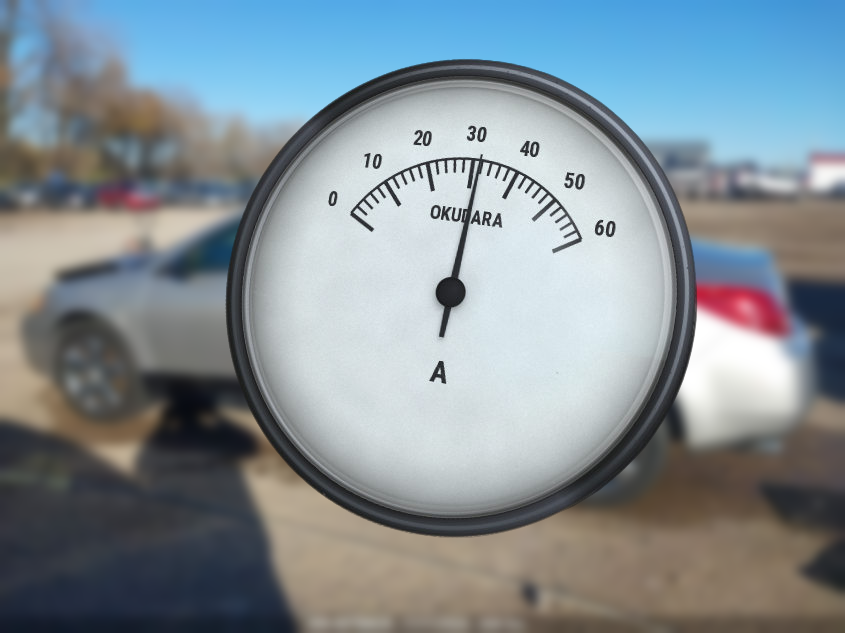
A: 32
